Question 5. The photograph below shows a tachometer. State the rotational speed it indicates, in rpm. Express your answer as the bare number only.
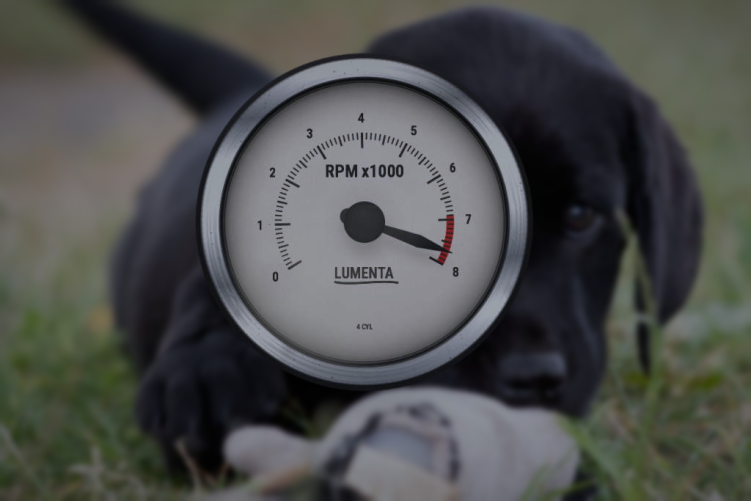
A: 7700
